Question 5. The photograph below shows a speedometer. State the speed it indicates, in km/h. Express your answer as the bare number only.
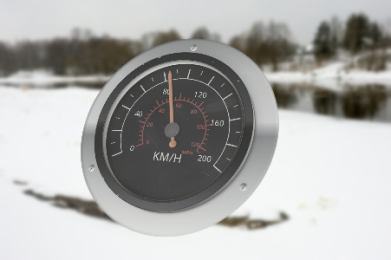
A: 85
